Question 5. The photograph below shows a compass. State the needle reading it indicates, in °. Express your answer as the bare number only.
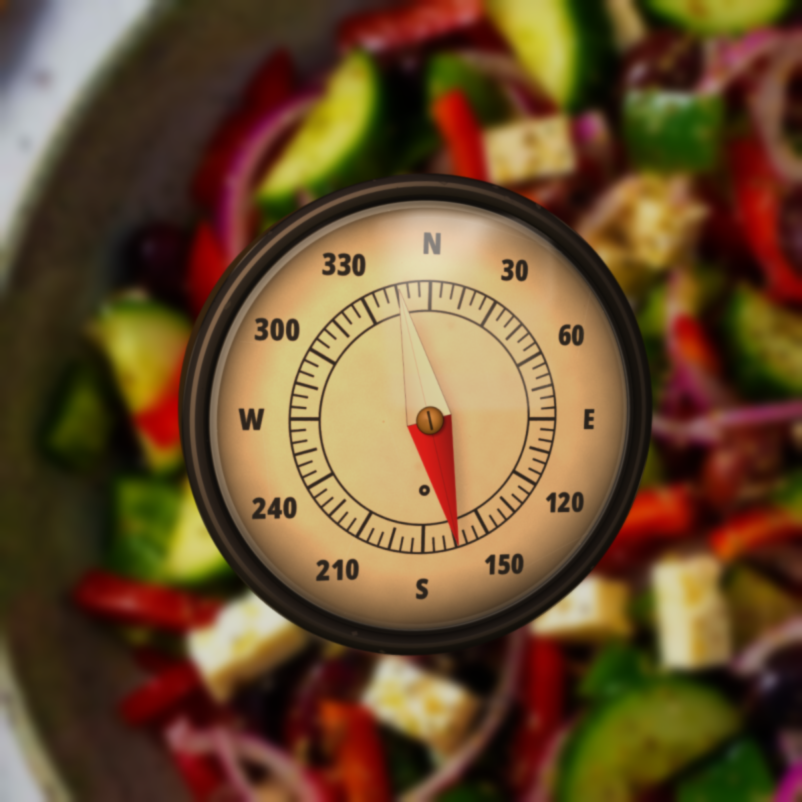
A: 165
